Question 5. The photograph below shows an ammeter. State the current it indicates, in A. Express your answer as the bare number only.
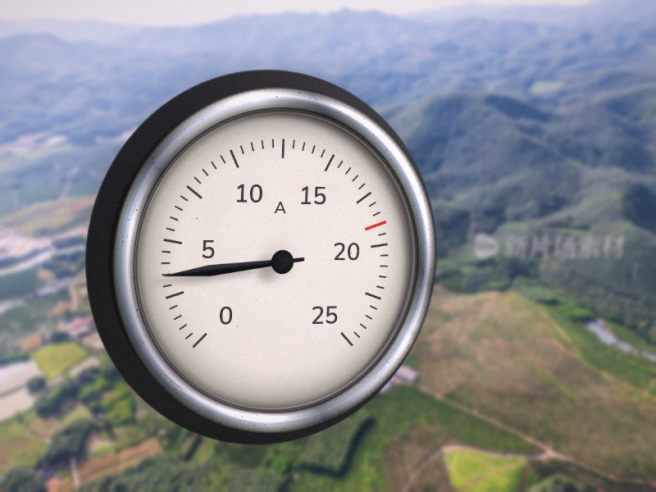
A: 3.5
